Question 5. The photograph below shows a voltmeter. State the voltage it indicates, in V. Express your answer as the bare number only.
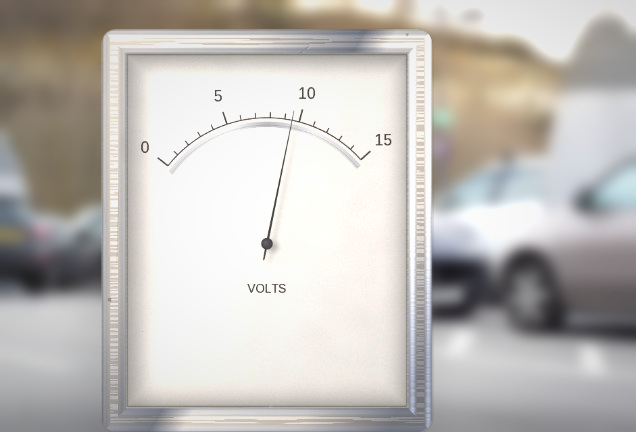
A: 9.5
